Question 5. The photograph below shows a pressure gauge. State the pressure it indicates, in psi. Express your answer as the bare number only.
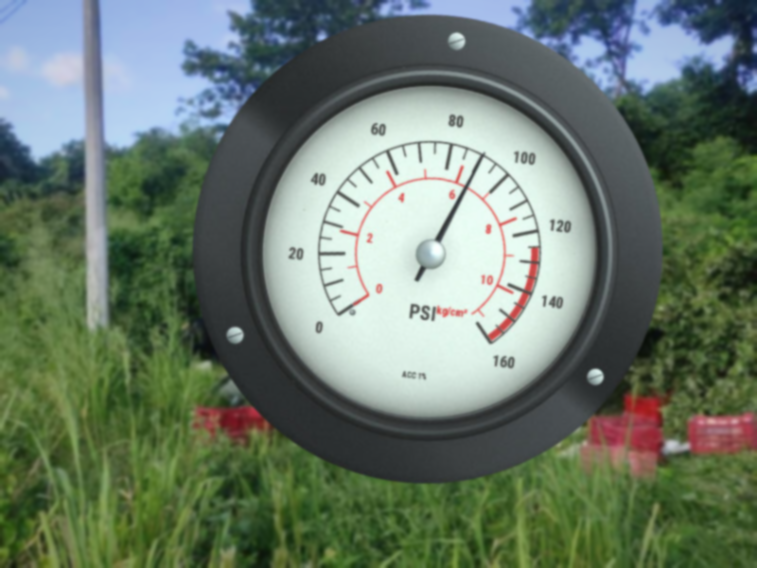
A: 90
